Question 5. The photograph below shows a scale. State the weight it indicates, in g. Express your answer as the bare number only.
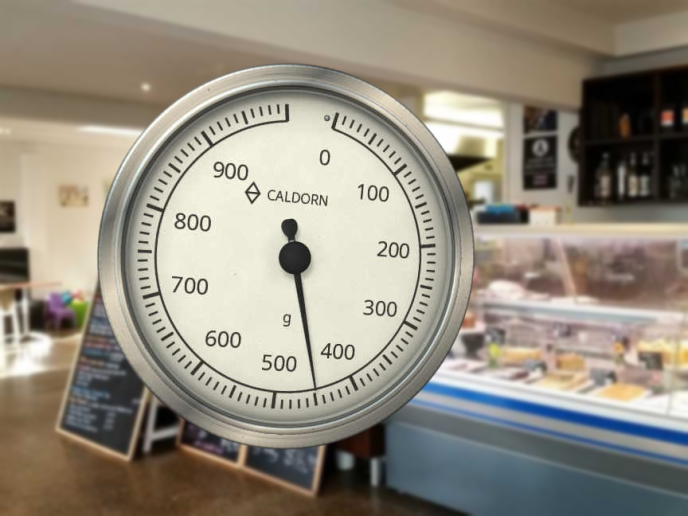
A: 450
